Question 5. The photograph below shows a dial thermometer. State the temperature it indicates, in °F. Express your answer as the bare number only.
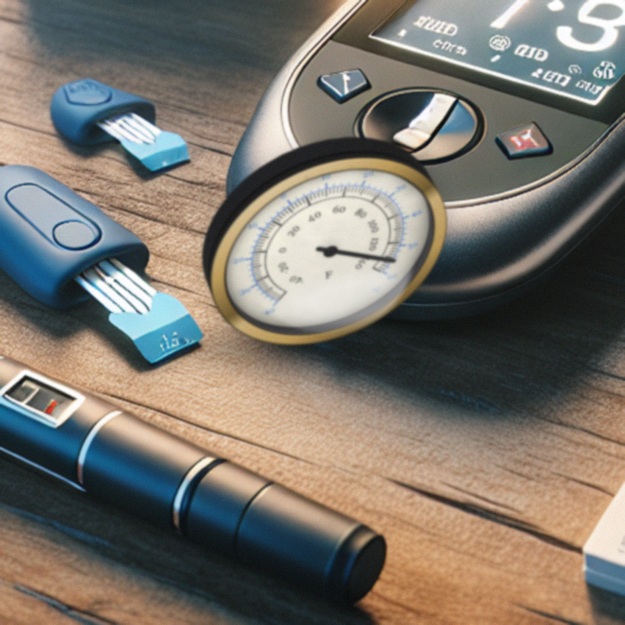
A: 130
